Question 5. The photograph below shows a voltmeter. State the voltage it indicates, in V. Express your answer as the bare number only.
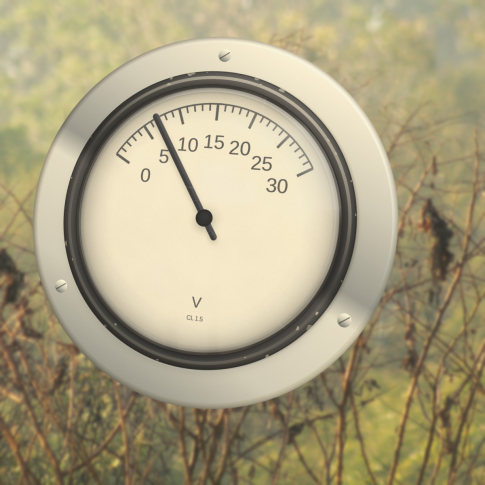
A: 7
